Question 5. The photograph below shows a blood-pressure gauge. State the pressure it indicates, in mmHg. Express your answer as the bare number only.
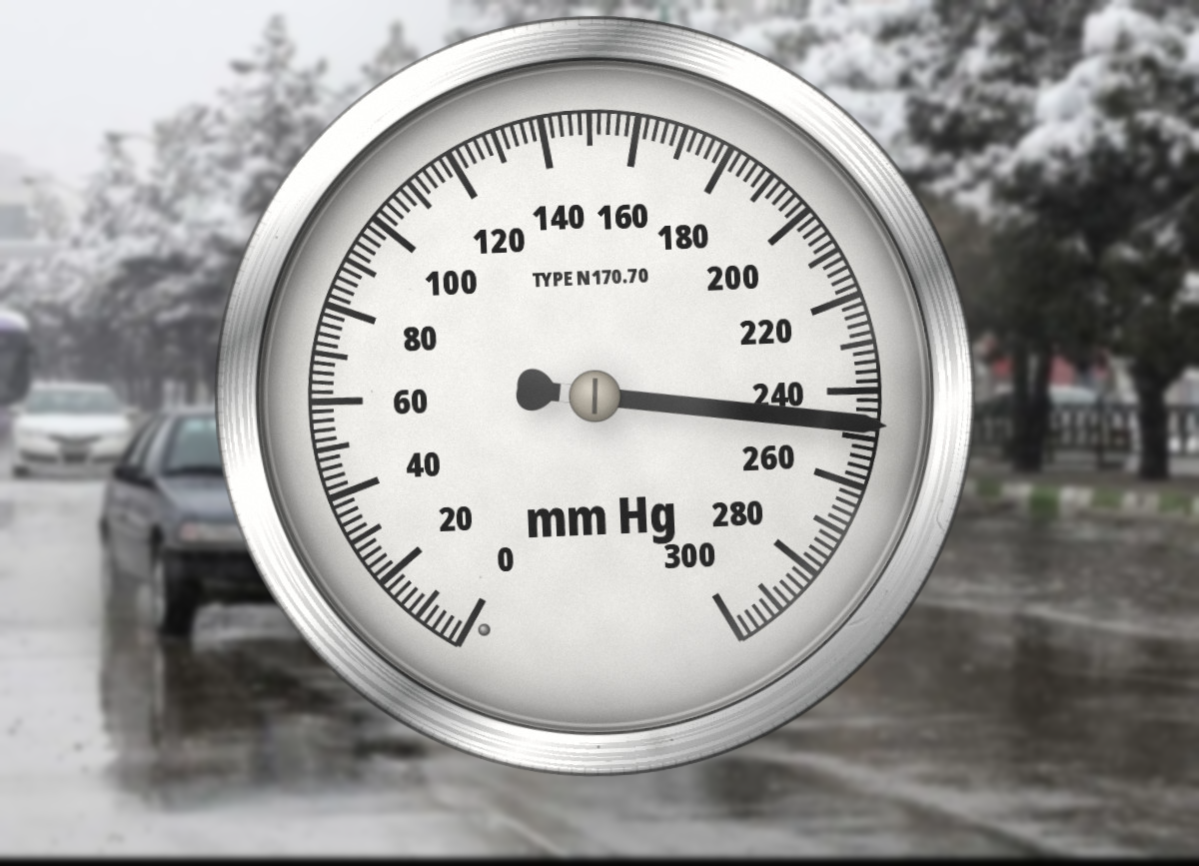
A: 247
